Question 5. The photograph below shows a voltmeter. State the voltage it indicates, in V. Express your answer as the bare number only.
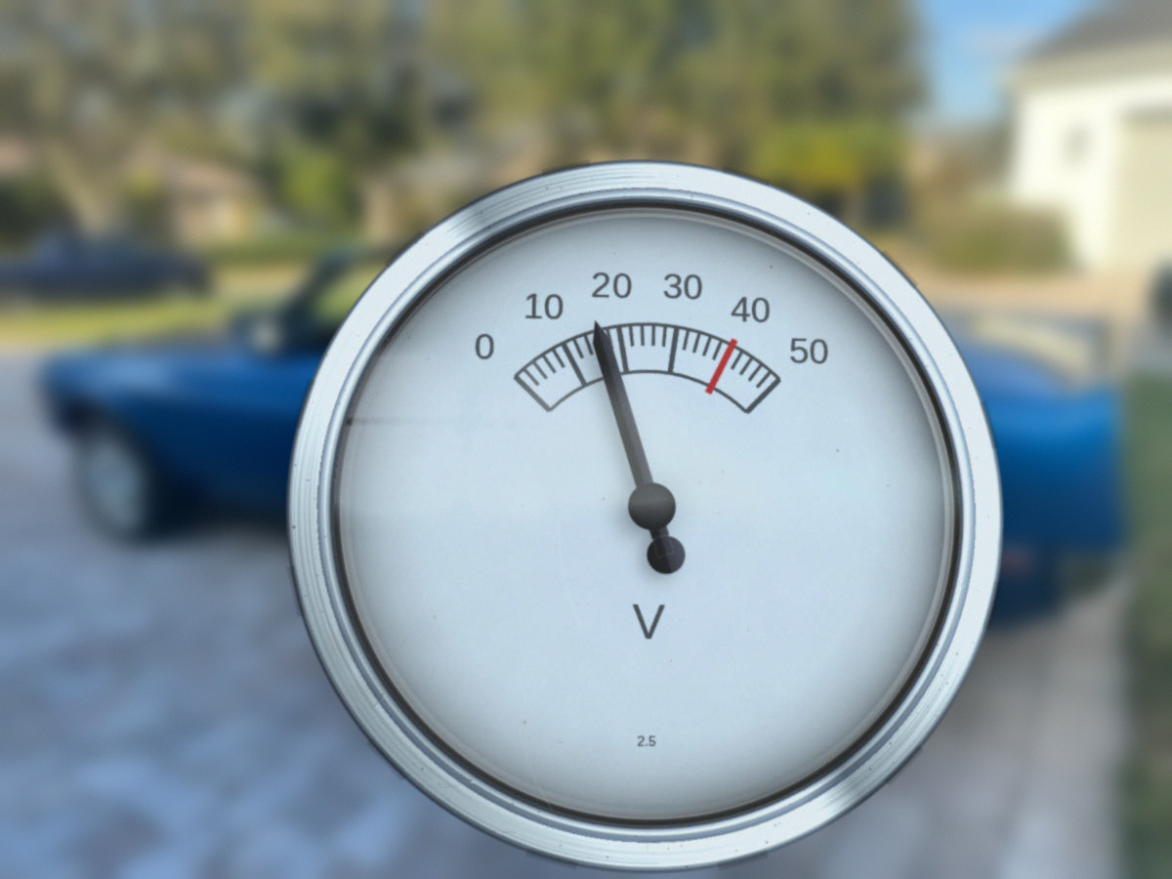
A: 16
